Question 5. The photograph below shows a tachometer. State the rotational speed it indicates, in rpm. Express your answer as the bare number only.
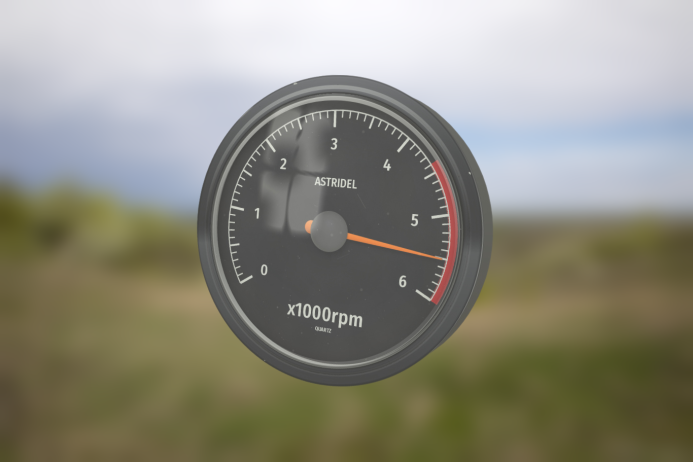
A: 5500
